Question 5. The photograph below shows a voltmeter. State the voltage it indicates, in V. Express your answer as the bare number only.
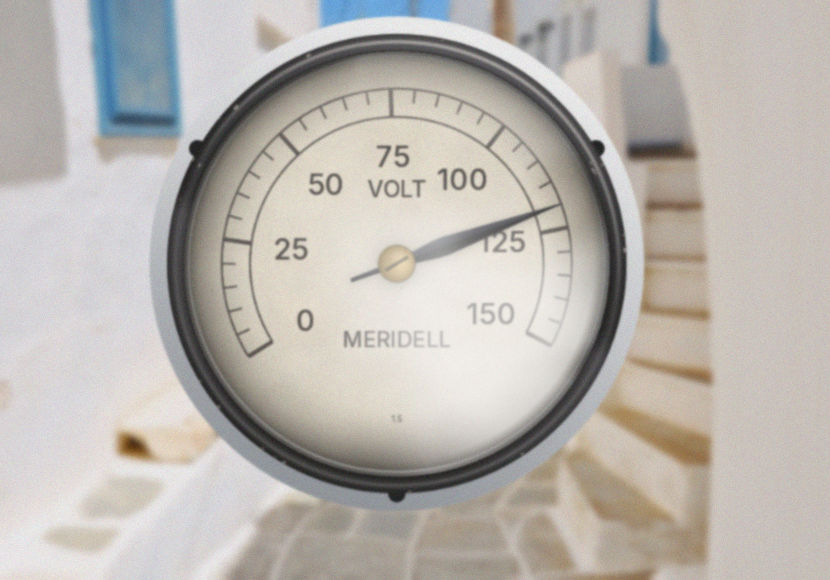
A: 120
